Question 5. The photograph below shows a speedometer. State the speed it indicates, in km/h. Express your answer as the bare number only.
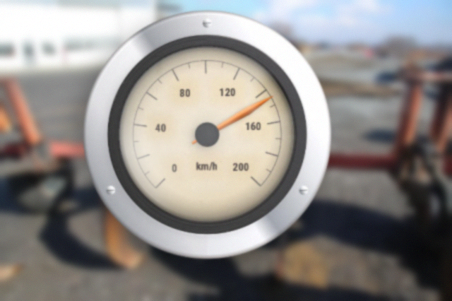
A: 145
